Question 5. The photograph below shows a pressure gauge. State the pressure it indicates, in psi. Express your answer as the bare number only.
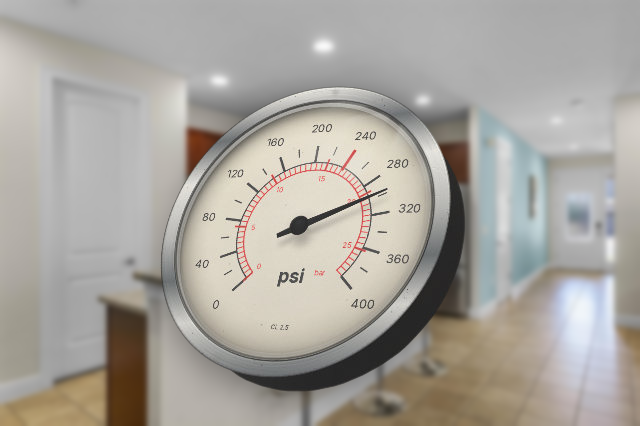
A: 300
